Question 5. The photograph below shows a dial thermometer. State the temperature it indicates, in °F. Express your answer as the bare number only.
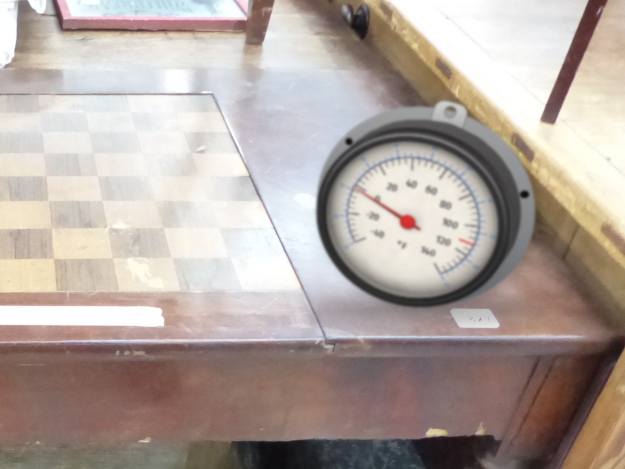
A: 0
